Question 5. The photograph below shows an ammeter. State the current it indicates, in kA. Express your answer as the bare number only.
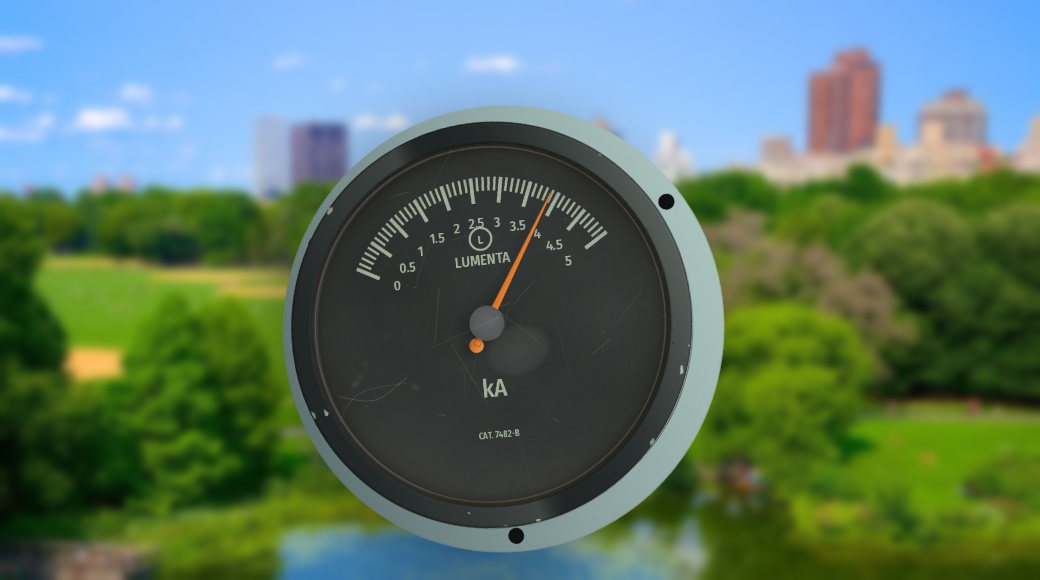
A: 3.9
